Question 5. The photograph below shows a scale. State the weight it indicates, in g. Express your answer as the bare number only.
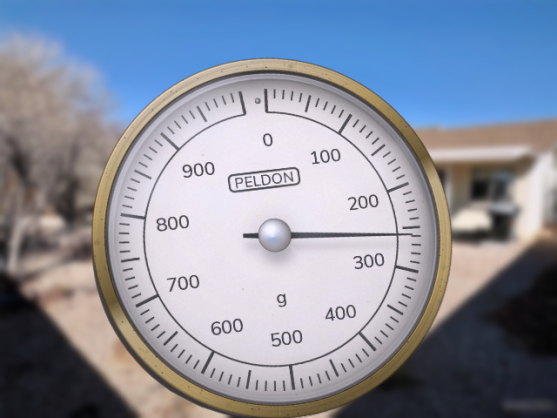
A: 260
